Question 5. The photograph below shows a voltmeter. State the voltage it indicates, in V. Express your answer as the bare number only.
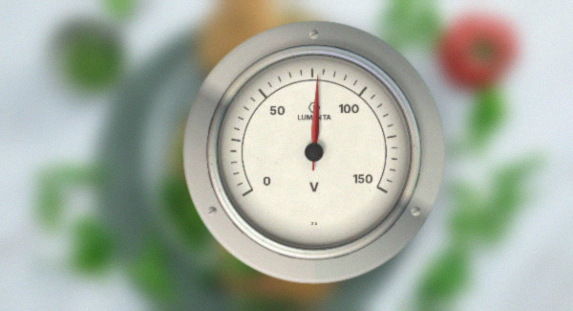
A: 77.5
